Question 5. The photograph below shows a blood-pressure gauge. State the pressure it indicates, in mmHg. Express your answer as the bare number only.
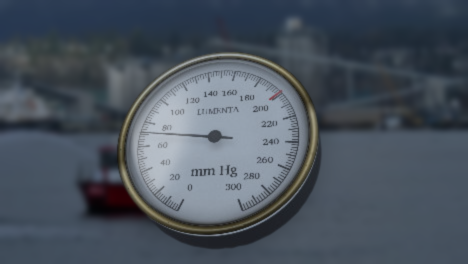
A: 70
